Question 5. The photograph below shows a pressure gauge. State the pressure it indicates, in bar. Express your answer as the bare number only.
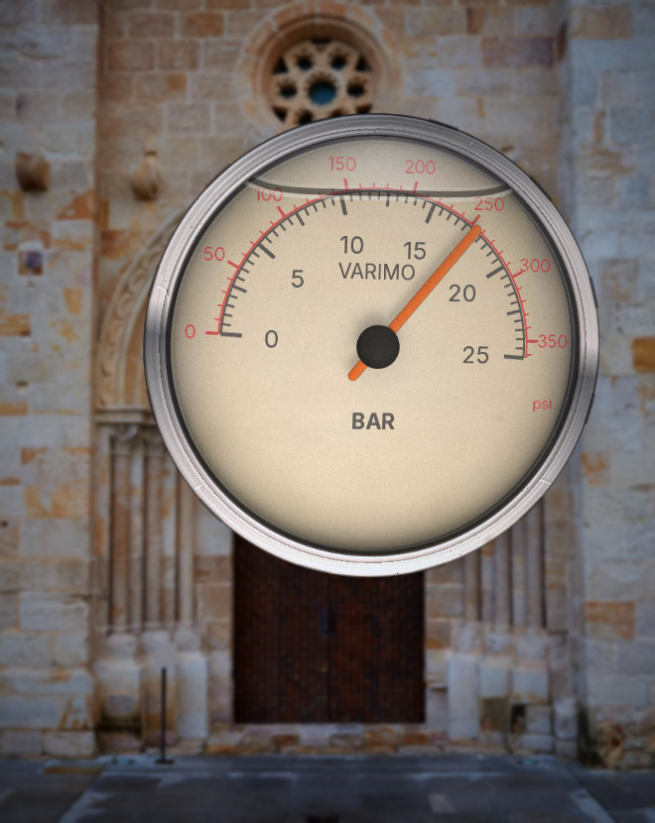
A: 17.5
